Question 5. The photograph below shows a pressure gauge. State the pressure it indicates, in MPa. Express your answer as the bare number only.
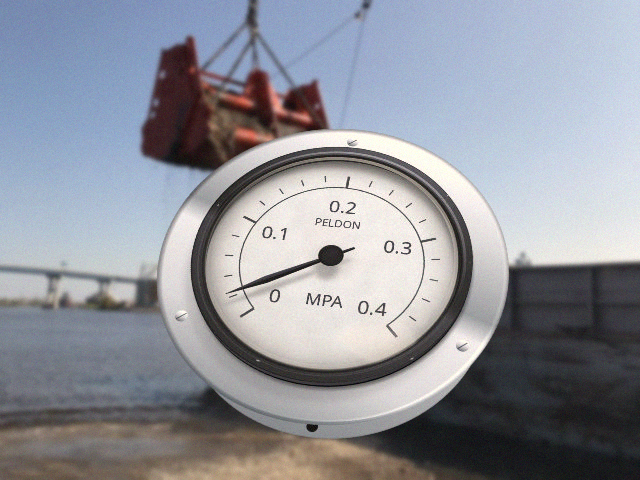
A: 0.02
